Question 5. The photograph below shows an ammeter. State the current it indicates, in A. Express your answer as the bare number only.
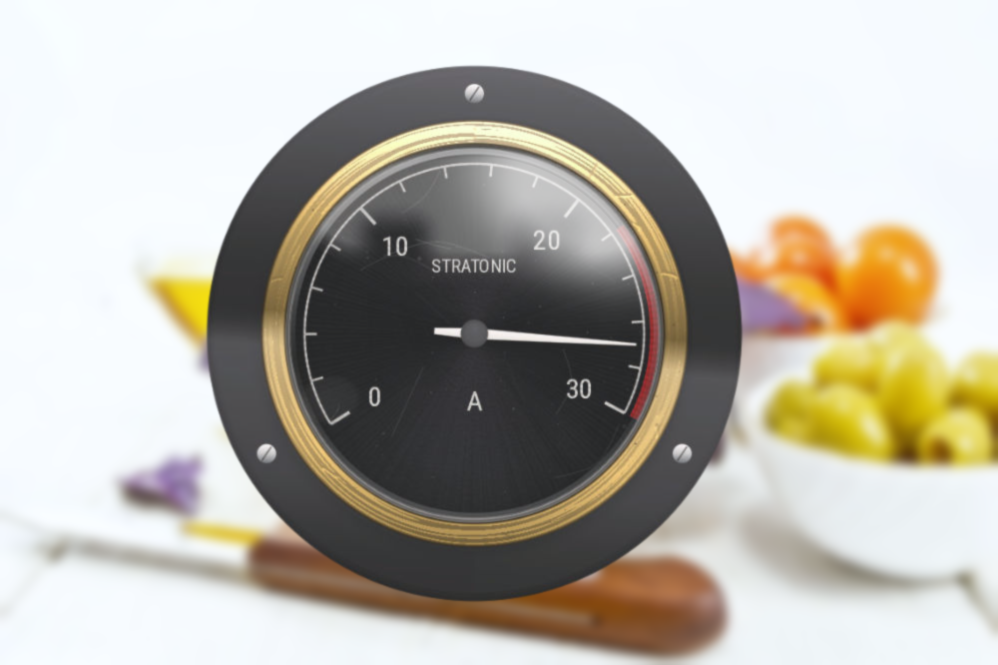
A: 27
